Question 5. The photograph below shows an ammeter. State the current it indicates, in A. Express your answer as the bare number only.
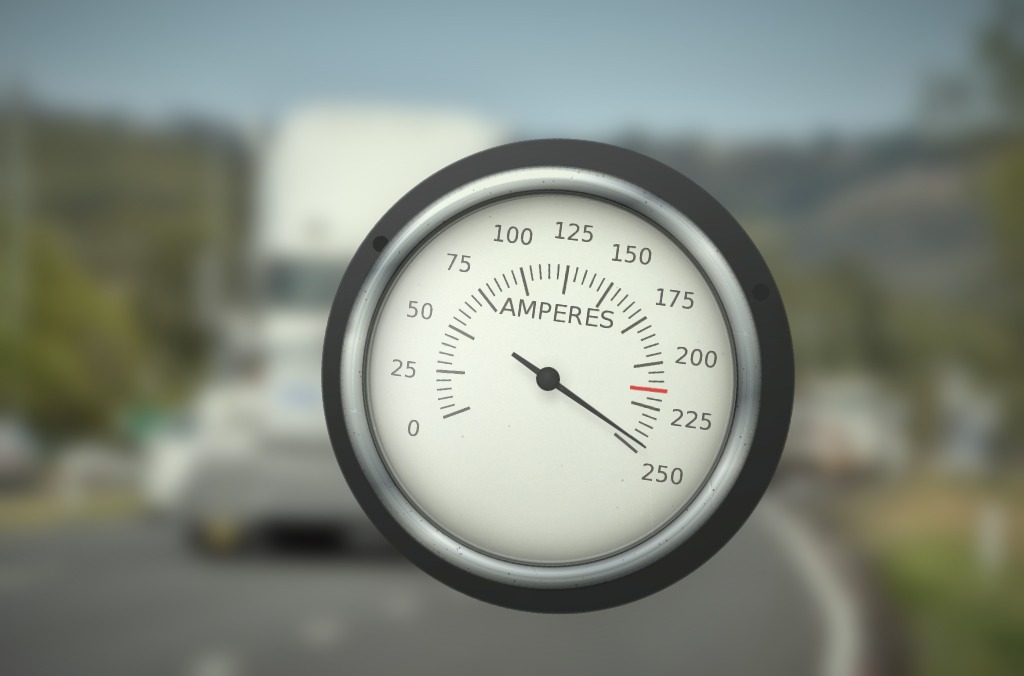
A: 245
